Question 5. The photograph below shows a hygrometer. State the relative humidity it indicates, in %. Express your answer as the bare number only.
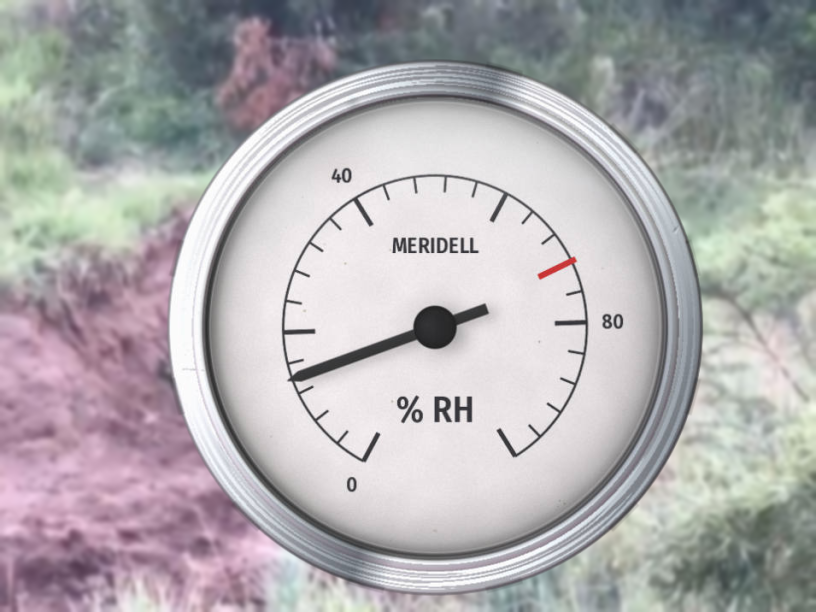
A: 14
